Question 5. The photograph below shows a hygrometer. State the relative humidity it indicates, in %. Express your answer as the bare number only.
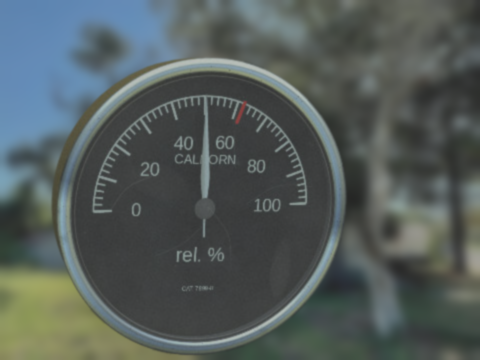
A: 50
